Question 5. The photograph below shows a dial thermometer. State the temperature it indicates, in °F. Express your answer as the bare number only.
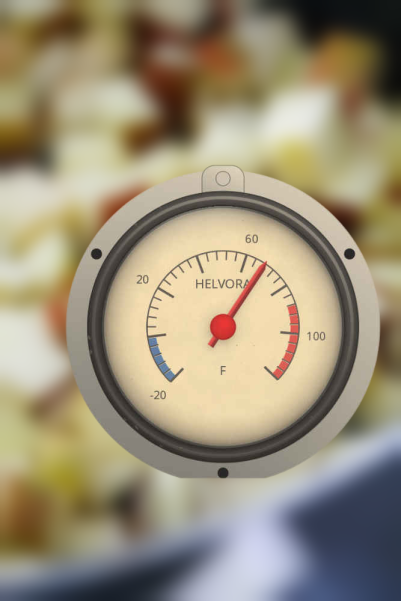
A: 68
